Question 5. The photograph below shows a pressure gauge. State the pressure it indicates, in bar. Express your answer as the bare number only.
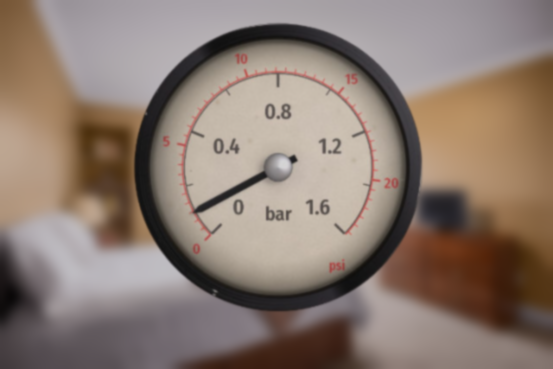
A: 0.1
